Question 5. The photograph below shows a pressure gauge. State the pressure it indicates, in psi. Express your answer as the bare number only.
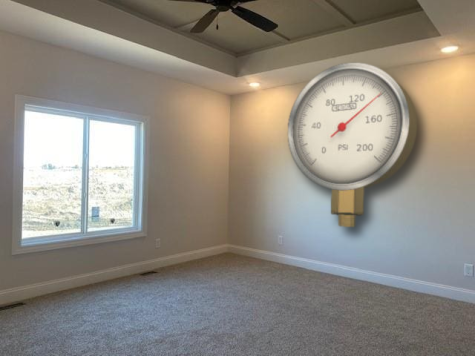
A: 140
